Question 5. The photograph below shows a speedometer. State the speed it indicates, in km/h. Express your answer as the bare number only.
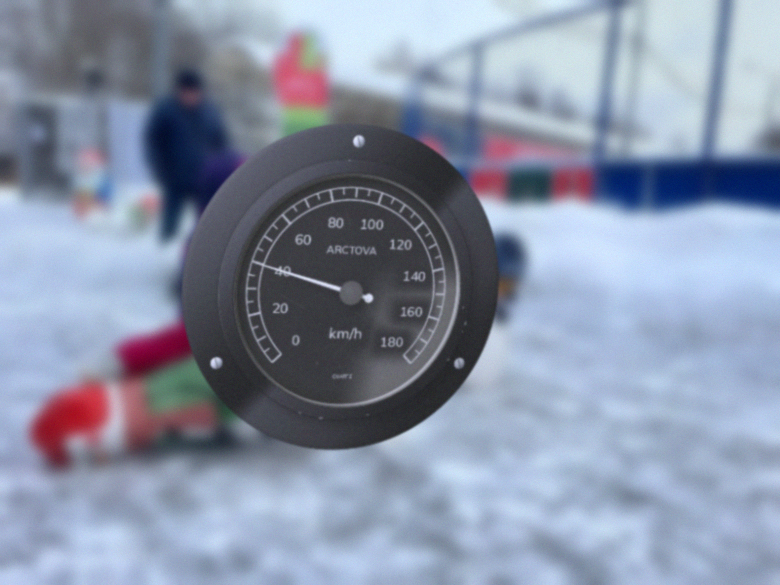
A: 40
